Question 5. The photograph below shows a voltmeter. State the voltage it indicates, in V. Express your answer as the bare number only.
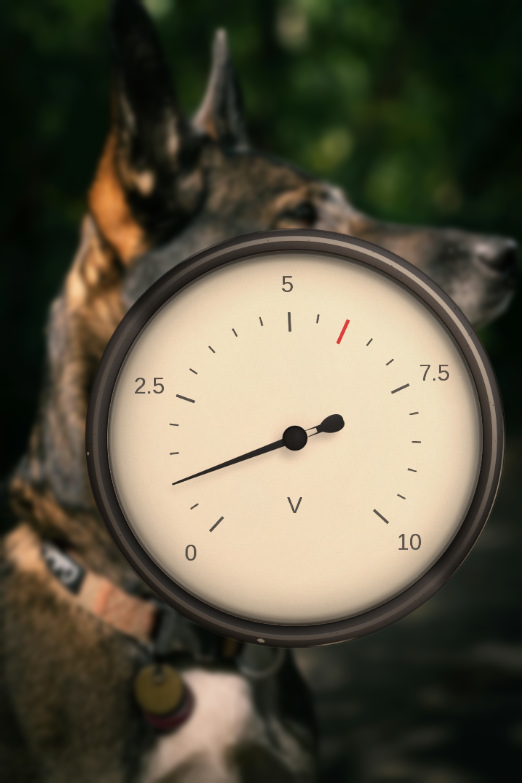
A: 1
